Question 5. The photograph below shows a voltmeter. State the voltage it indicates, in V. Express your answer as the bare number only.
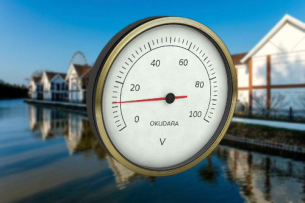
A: 12
